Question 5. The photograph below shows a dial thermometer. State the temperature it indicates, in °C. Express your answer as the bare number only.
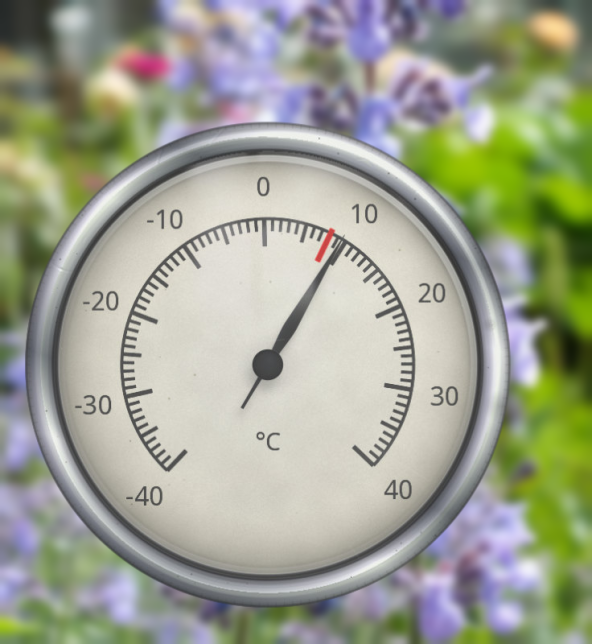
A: 9.5
